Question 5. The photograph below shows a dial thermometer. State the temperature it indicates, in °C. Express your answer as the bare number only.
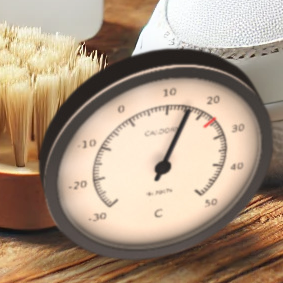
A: 15
